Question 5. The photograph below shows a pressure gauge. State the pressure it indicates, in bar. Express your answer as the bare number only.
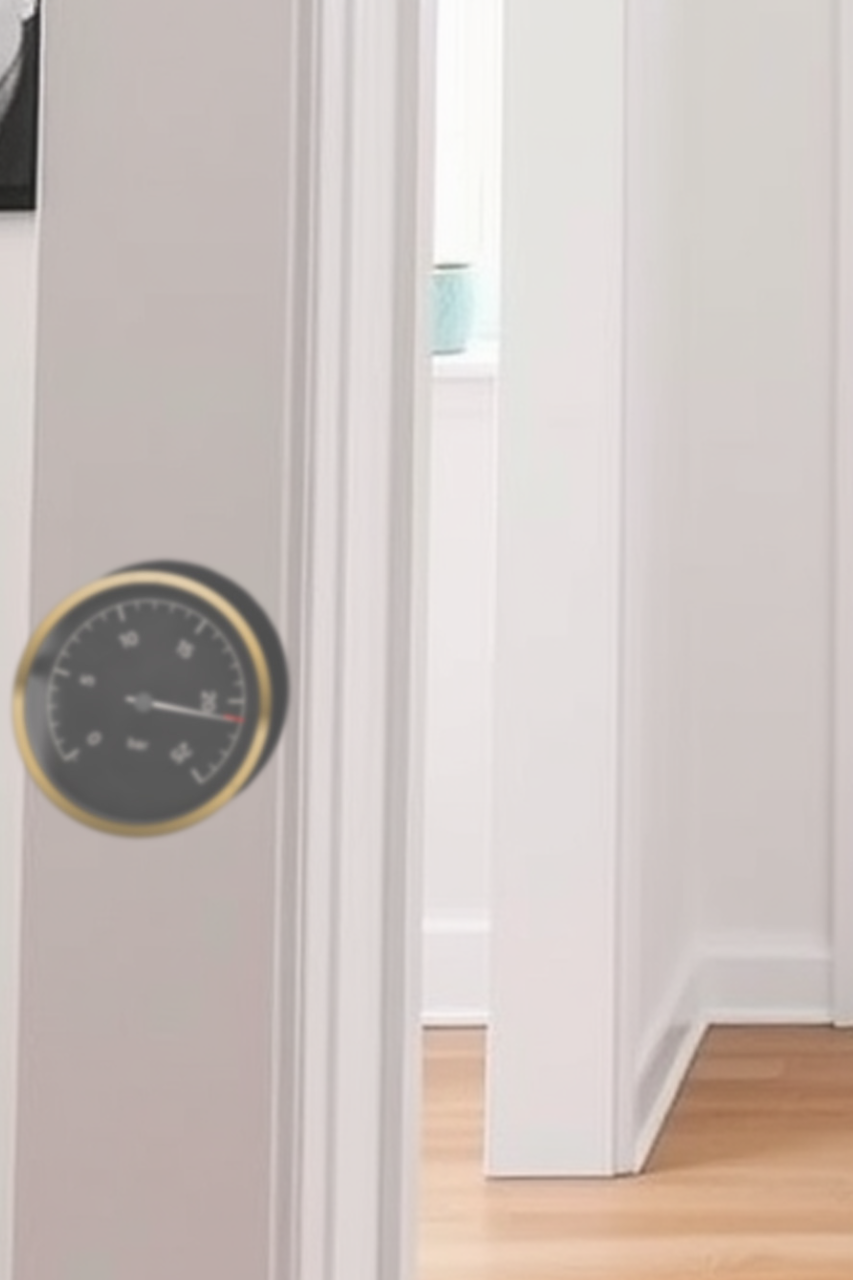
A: 21
